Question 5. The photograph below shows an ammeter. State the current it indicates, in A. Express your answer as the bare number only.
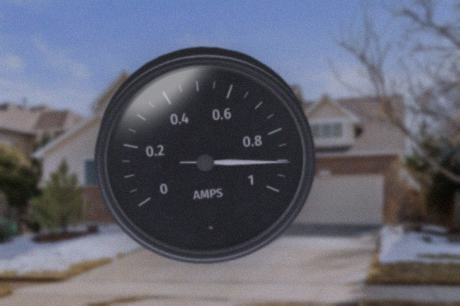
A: 0.9
